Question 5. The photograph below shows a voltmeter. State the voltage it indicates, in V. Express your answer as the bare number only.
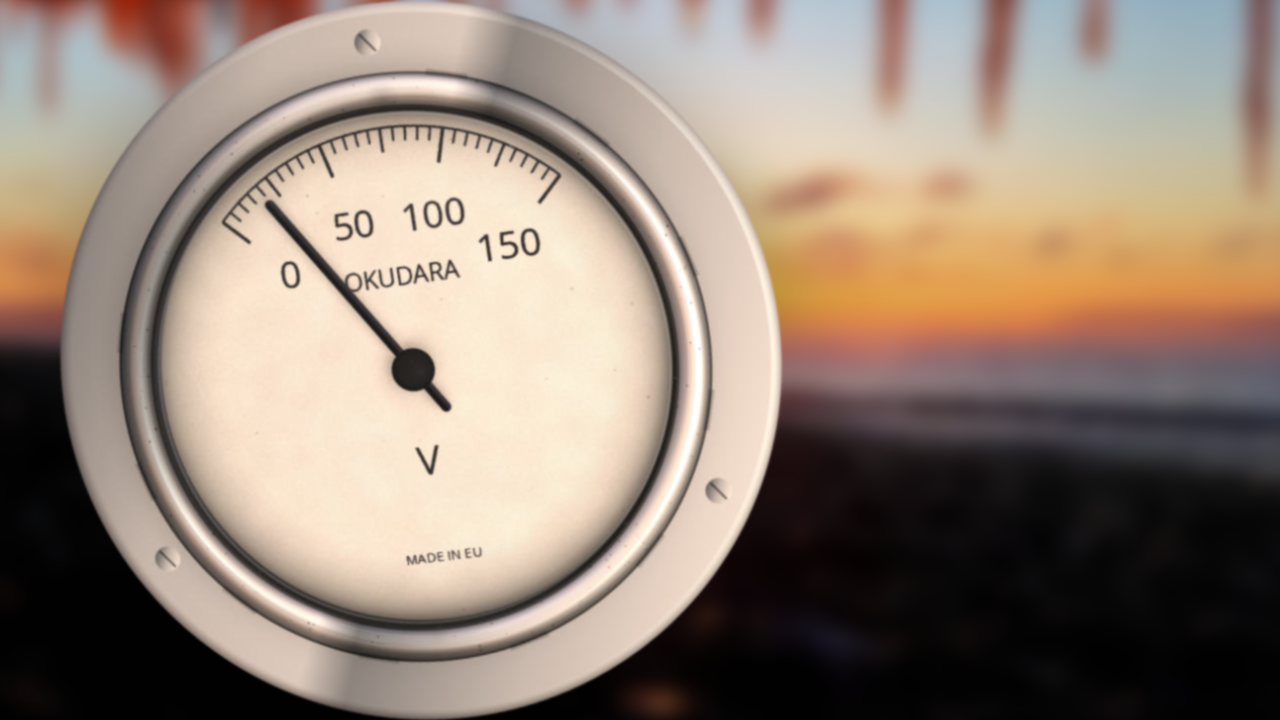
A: 20
